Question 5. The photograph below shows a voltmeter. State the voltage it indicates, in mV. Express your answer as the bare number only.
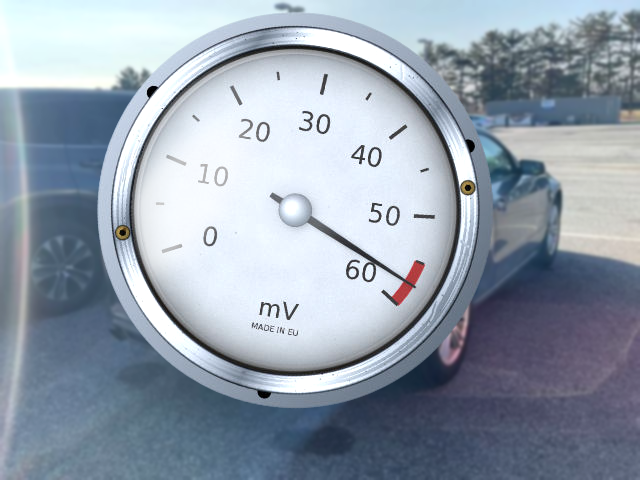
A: 57.5
